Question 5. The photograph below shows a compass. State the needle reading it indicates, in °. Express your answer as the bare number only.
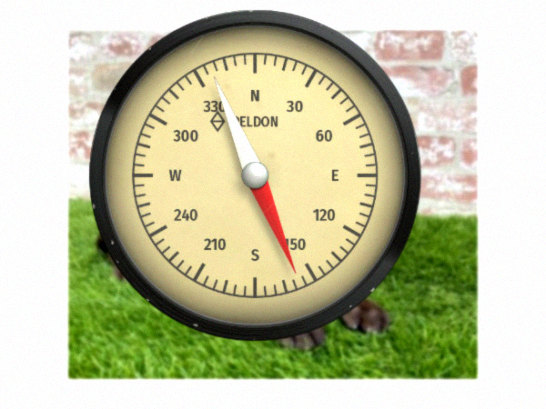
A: 157.5
